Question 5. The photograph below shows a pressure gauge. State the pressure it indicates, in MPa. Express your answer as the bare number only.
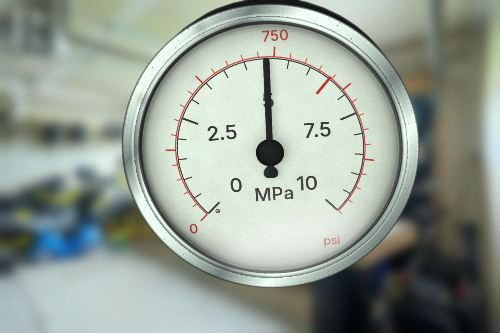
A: 5
